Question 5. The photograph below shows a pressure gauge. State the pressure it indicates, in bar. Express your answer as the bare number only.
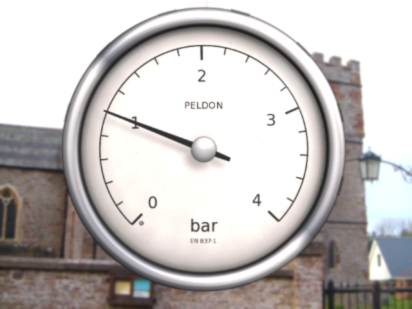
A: 1
